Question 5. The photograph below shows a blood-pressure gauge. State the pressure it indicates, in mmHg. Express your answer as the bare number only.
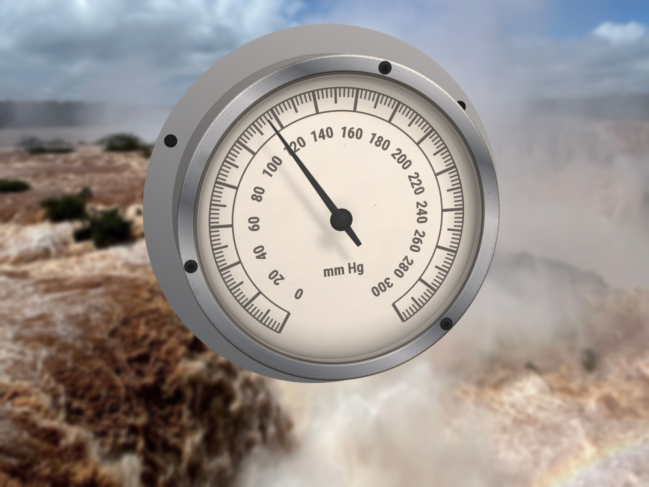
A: 116
